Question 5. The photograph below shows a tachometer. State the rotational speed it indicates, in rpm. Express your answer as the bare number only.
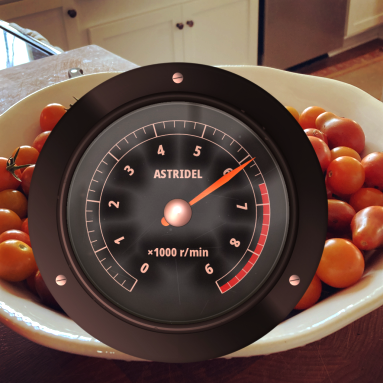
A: 6100
